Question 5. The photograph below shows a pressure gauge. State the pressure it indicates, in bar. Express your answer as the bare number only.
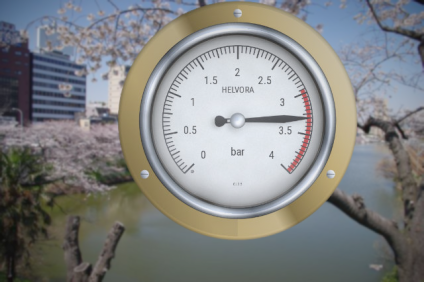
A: 3.3
